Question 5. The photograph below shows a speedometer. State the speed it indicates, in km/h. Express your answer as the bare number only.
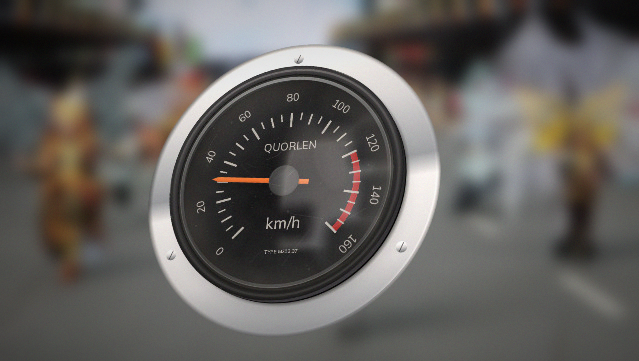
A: 30
